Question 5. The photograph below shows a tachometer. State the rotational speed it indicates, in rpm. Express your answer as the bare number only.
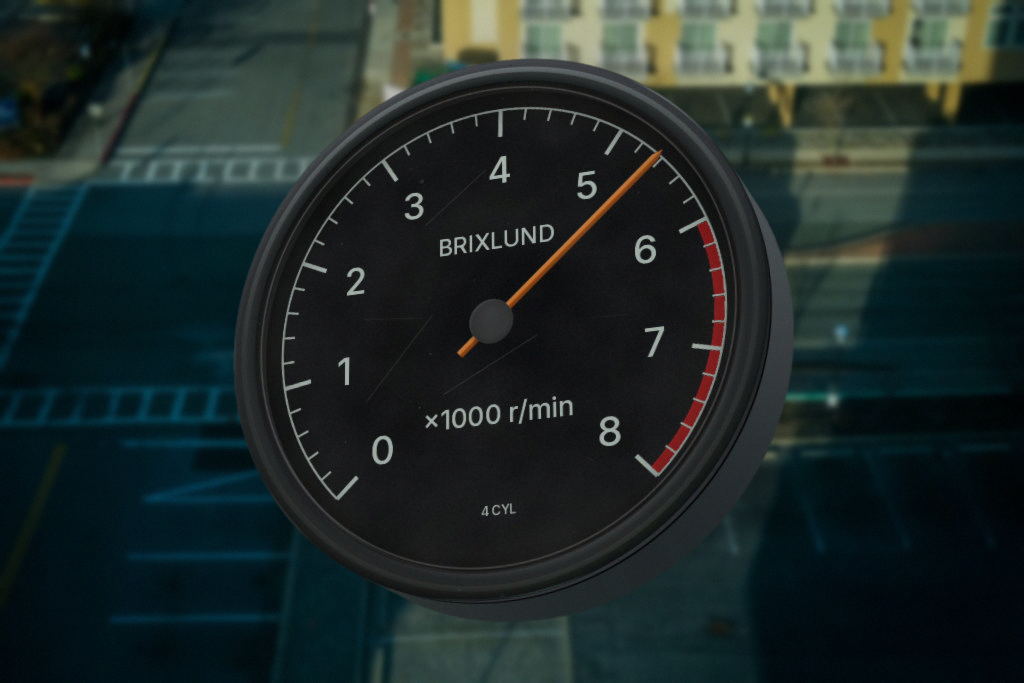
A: 5400
